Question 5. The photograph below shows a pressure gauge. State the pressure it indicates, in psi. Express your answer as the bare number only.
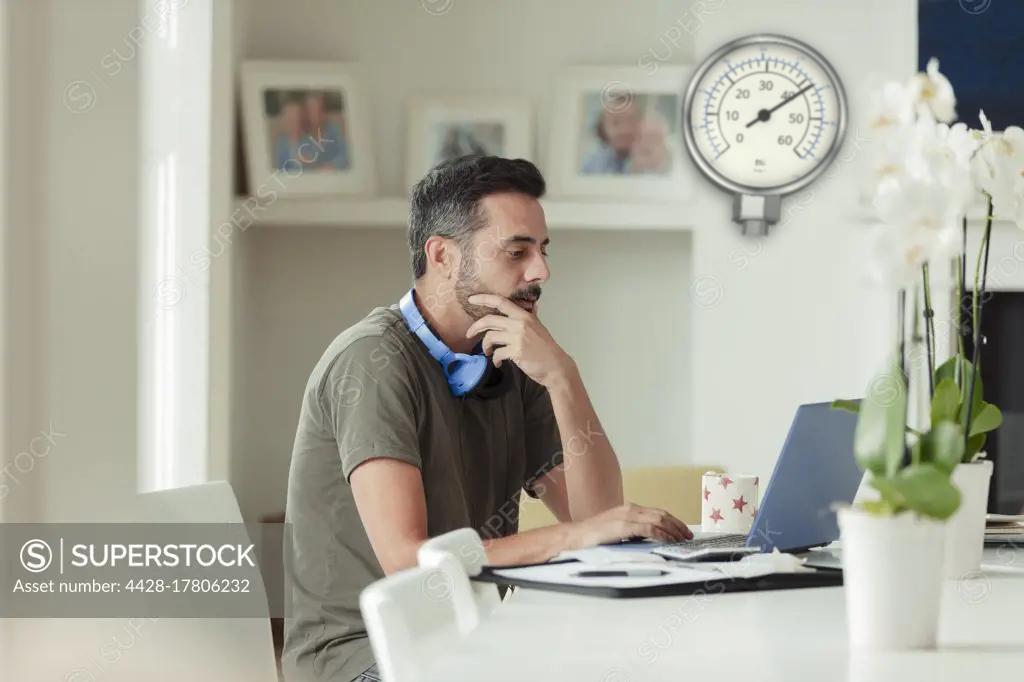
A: 42
